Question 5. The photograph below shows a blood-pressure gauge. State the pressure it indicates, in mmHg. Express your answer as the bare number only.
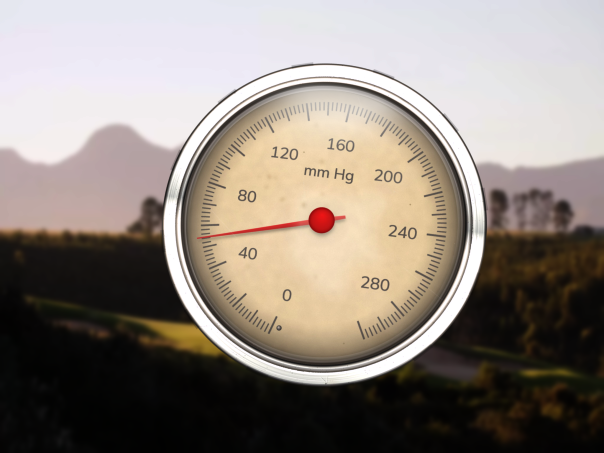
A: 54
